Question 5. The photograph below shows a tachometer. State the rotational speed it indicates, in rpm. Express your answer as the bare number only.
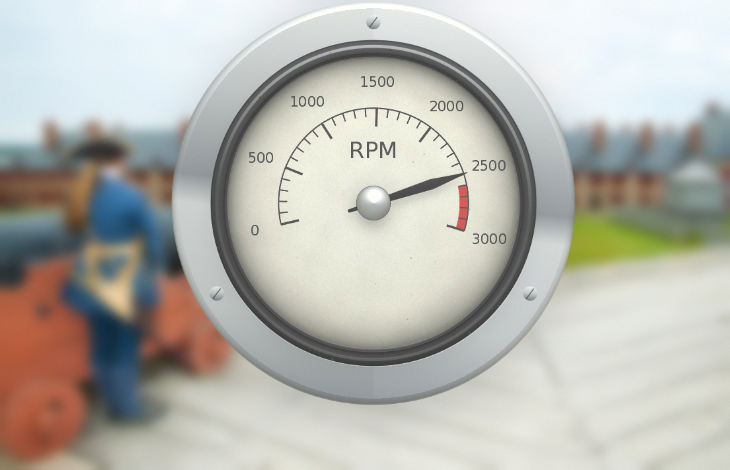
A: 2500
